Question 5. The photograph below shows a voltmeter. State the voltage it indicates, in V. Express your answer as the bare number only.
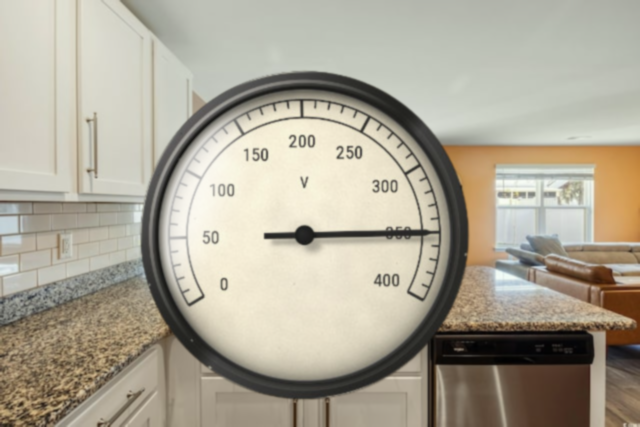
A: 350
